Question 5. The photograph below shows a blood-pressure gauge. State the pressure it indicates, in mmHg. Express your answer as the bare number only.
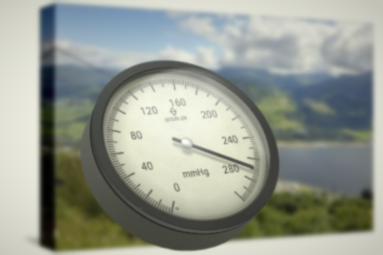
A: 270
